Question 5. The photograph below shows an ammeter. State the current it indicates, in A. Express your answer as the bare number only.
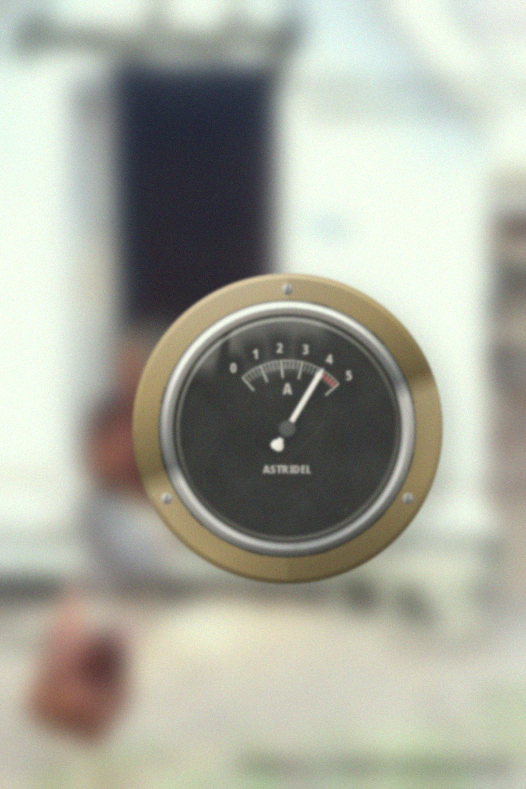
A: 4
